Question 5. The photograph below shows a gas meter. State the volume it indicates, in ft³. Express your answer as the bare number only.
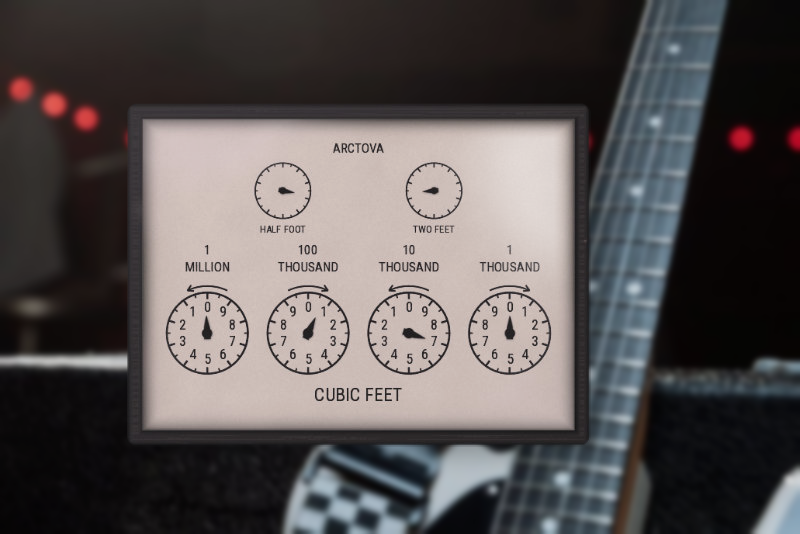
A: 7000
